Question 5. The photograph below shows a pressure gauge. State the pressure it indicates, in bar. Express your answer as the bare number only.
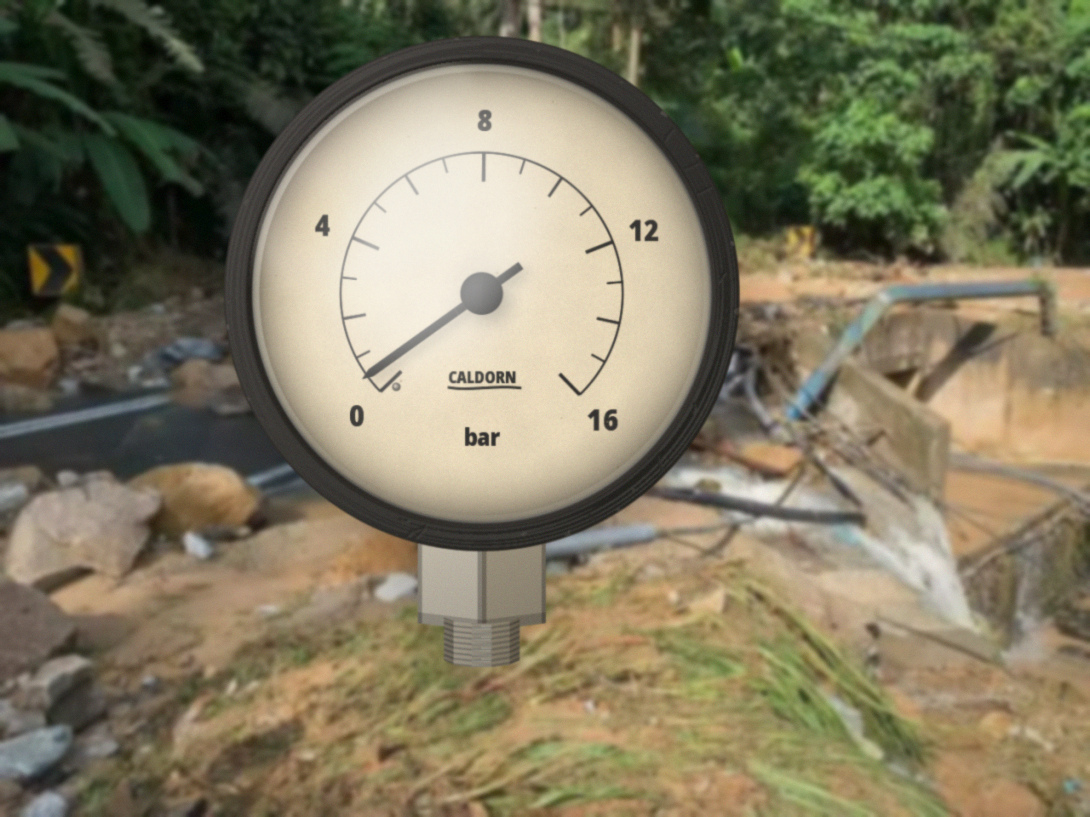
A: 0.5
